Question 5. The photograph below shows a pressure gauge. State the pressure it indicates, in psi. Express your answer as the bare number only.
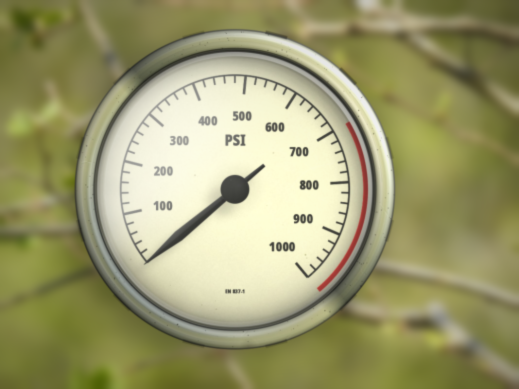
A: 0
